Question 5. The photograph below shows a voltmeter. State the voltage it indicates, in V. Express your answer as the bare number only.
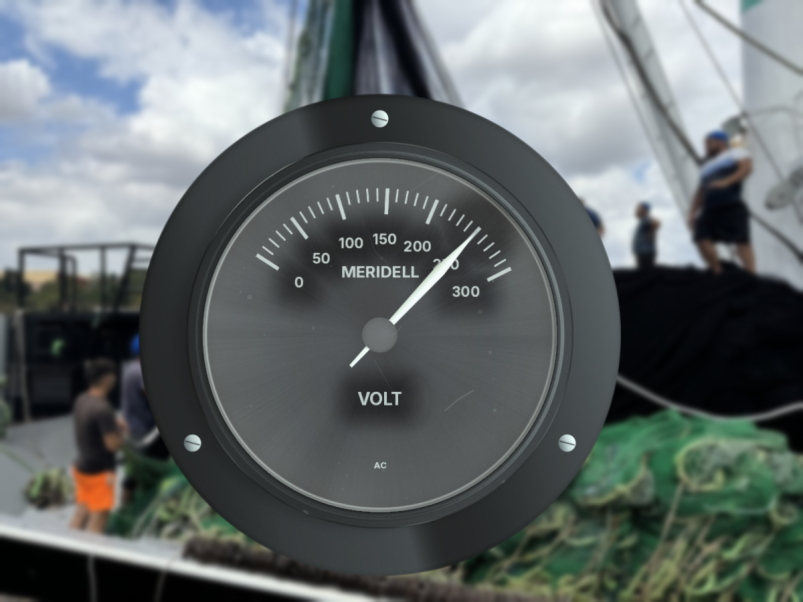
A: 250
